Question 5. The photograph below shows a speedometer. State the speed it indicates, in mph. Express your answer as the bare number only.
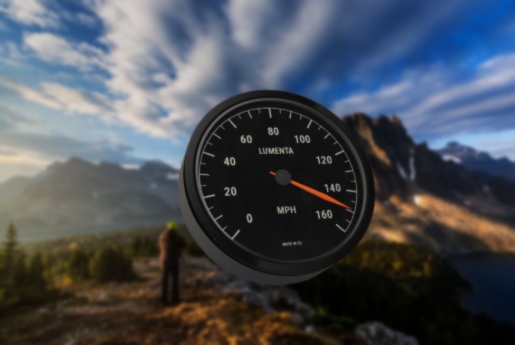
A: 150
